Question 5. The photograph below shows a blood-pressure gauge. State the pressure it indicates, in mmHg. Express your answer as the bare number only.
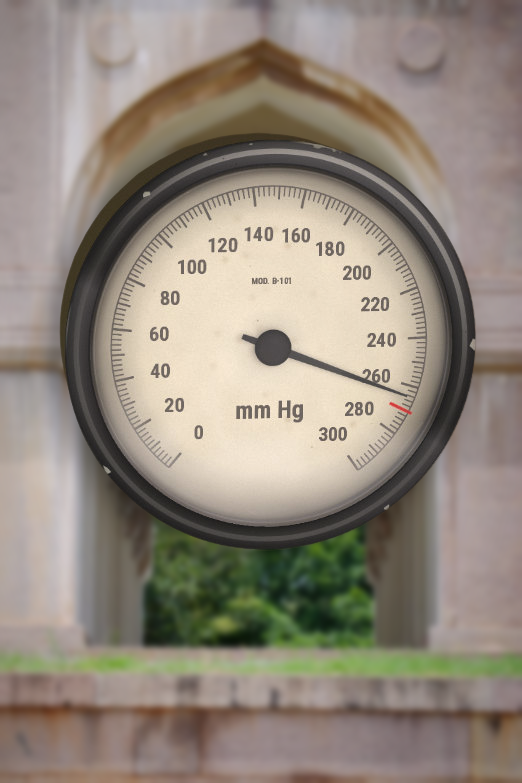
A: 264
